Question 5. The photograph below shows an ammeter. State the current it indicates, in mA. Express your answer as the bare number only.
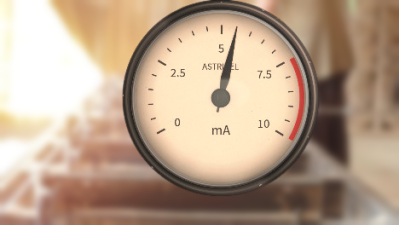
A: 5.5
